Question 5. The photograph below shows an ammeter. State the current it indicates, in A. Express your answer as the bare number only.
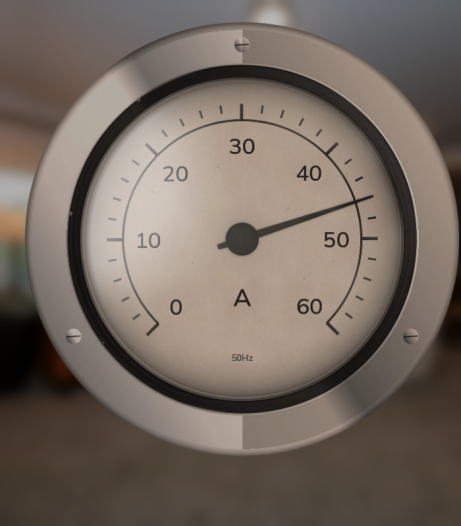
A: 46
